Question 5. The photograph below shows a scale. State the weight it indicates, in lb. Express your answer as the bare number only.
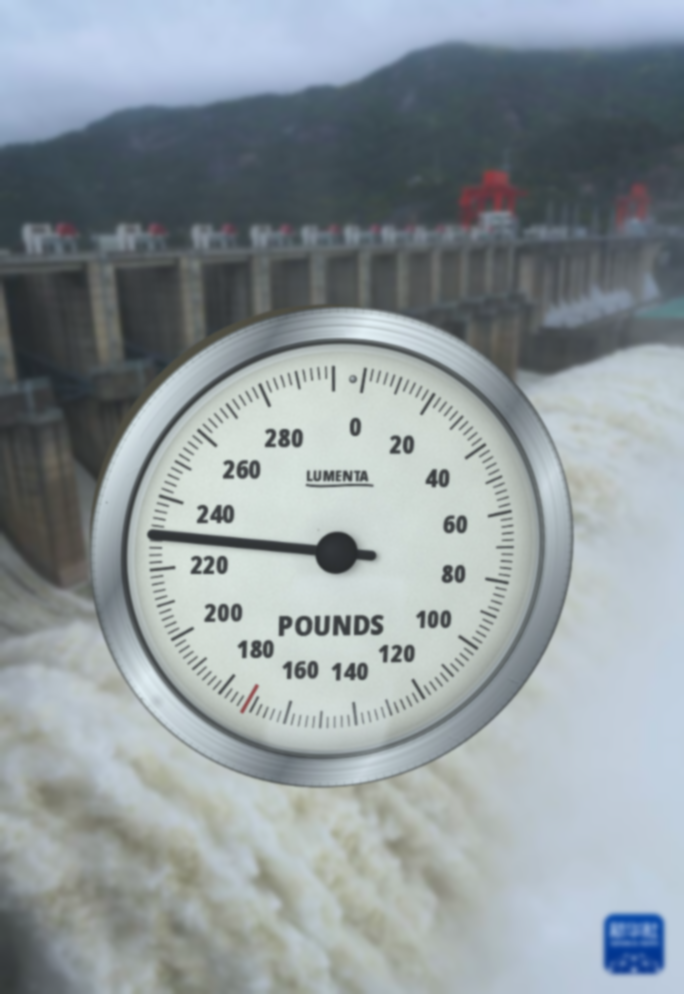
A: 230
